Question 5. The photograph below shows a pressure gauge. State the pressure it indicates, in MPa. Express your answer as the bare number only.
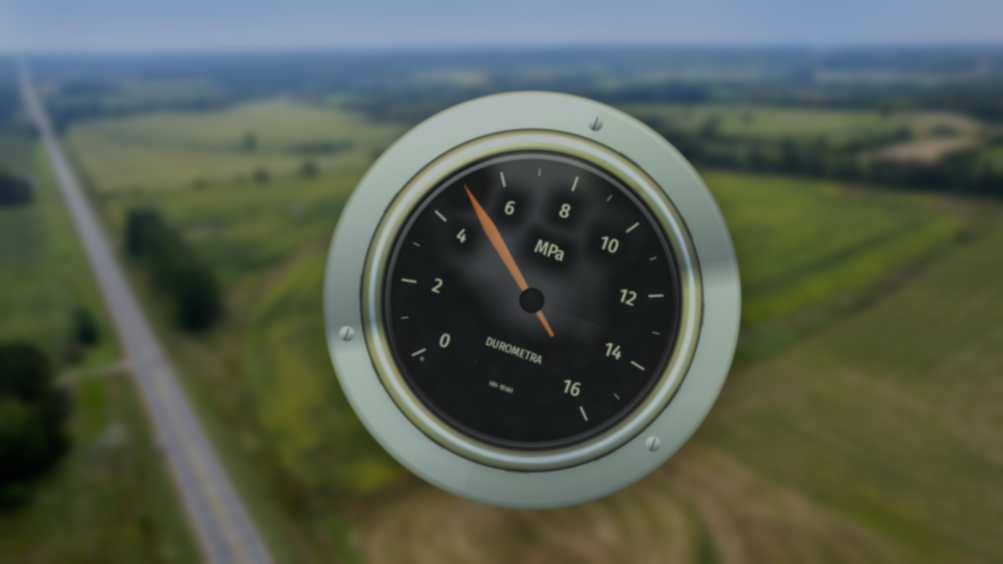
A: 5
